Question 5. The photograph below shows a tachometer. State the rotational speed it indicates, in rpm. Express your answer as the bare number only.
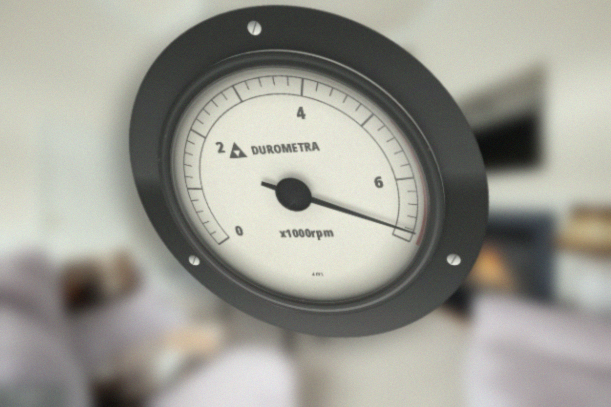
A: 6800
